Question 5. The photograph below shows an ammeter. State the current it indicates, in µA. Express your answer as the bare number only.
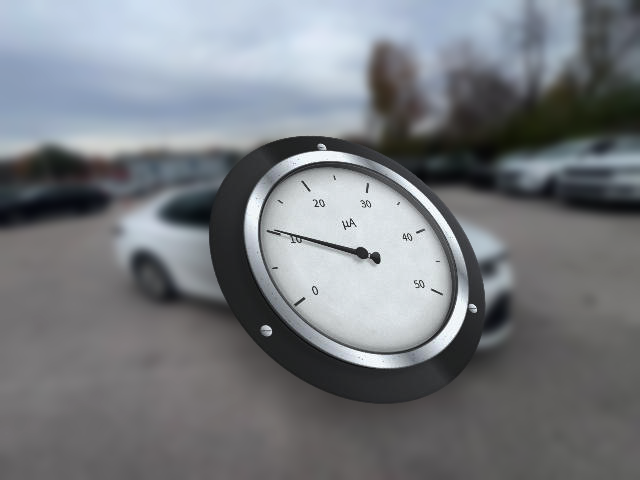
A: 10
